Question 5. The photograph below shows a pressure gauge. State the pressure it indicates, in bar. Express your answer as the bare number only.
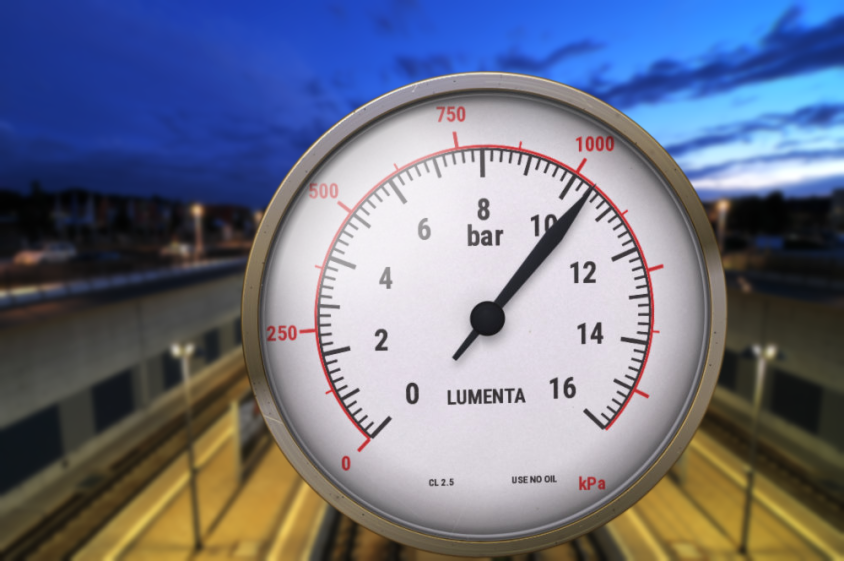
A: 10.4
